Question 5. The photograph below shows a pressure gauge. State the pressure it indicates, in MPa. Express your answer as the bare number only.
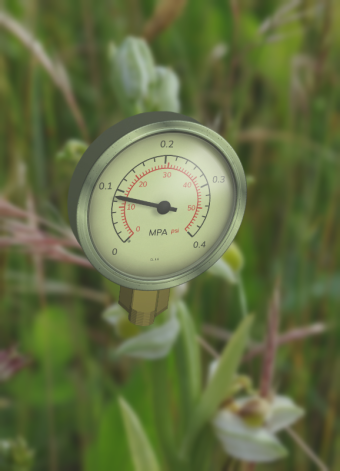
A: 0.09
